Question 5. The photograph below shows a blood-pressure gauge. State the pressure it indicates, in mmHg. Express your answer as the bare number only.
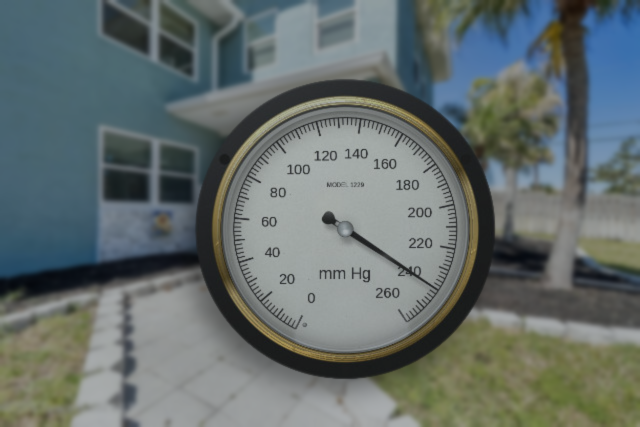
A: 240
